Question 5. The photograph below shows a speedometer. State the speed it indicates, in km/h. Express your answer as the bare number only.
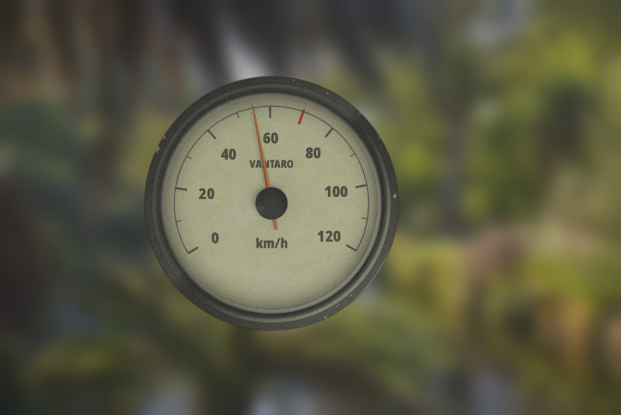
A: 55
